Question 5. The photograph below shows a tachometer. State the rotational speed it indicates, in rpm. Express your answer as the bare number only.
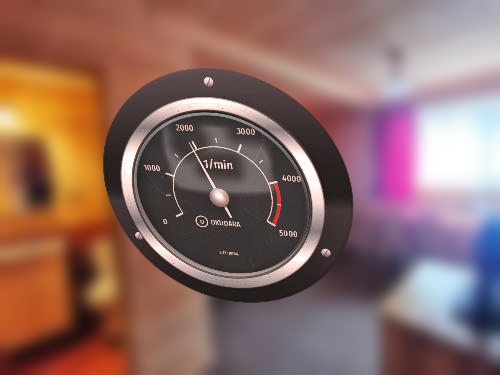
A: 2000
